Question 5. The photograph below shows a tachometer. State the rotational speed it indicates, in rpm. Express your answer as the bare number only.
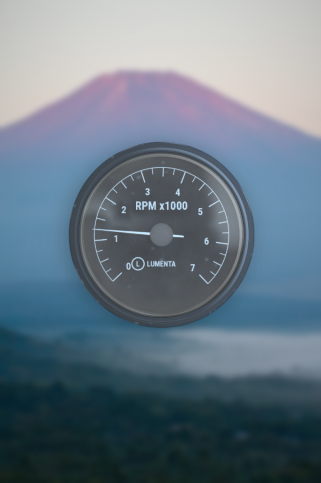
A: 1250
